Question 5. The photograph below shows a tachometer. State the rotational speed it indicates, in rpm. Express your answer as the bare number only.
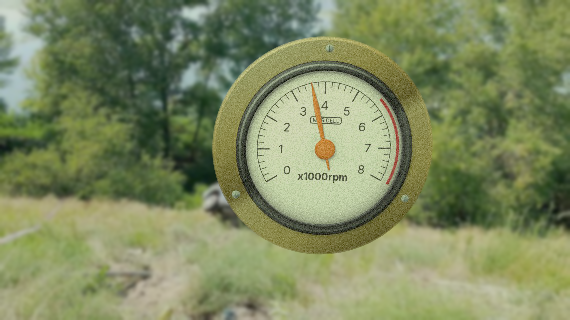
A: 3600
